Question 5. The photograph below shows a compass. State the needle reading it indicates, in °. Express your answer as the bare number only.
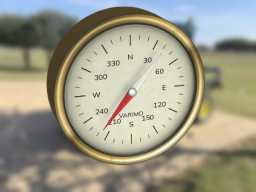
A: 220
